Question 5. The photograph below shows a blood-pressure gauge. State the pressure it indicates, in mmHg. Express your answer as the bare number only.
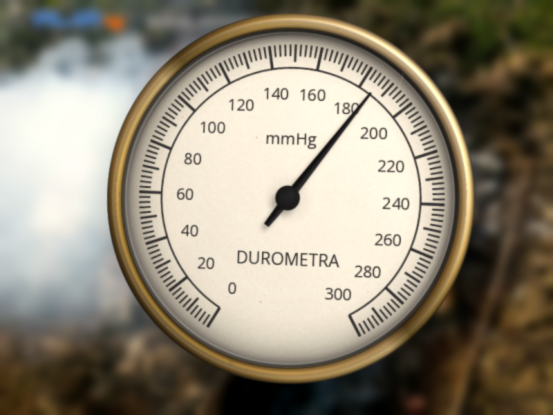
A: 186
